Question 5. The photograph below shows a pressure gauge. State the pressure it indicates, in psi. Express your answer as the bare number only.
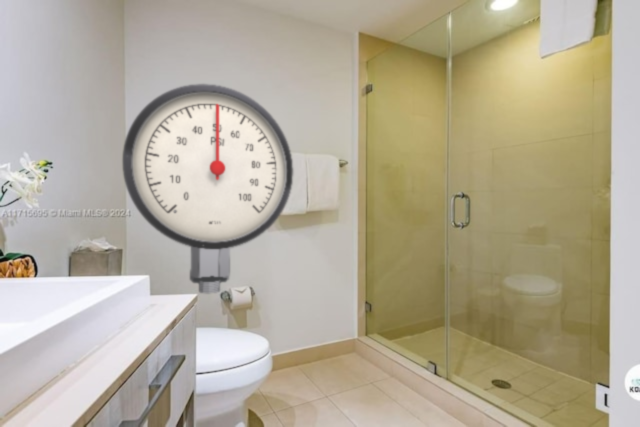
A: 50
